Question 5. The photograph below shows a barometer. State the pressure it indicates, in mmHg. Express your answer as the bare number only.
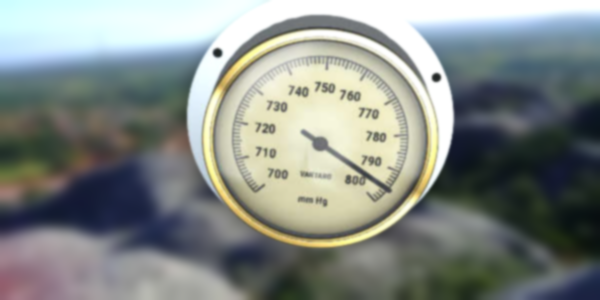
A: 795
